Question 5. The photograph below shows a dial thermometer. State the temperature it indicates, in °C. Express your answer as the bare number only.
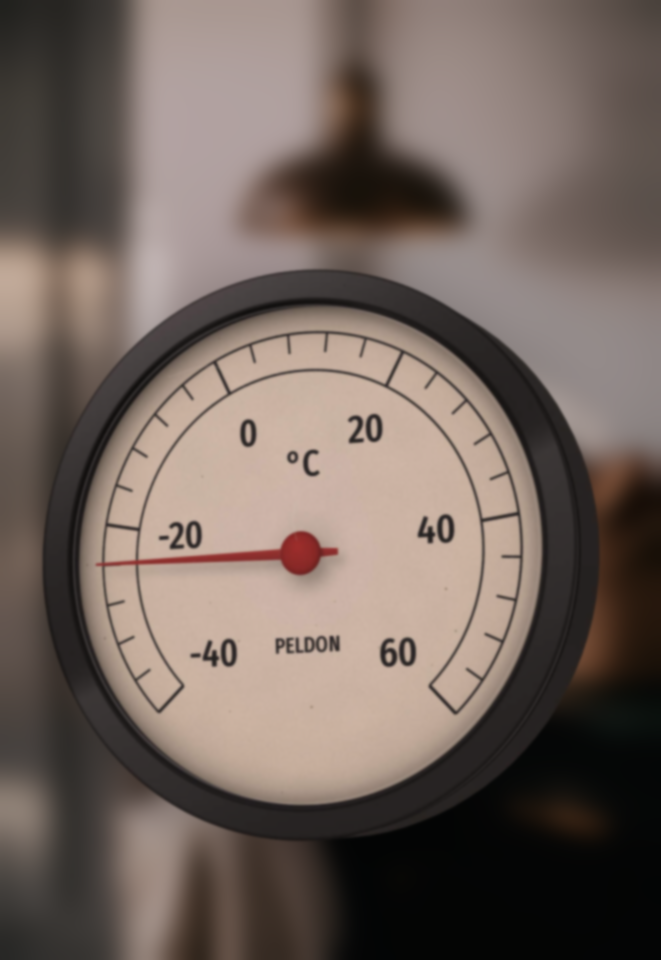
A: -24
